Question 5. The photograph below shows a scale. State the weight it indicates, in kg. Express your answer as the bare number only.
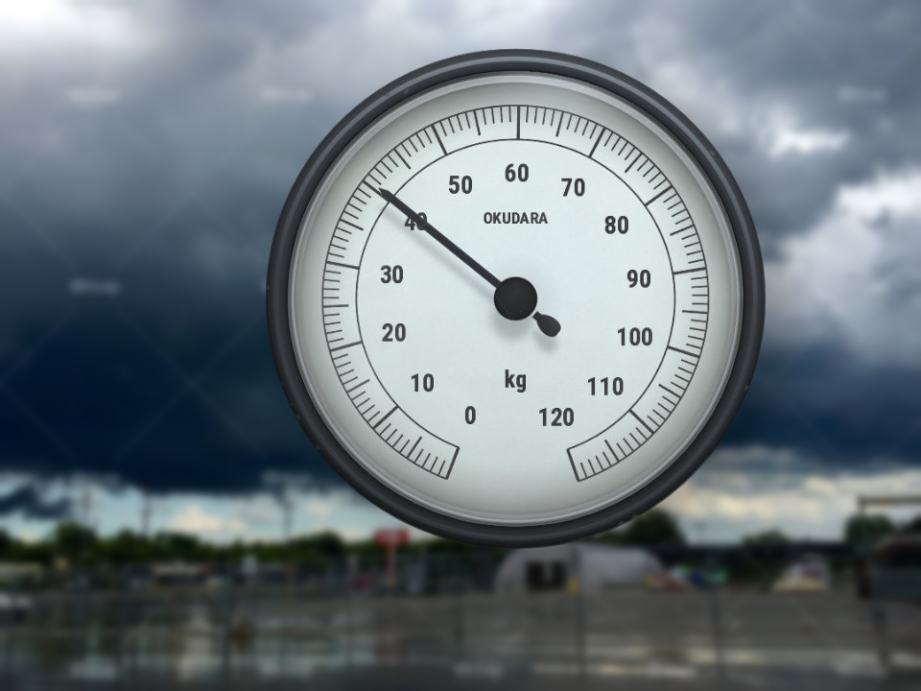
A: 40.5
